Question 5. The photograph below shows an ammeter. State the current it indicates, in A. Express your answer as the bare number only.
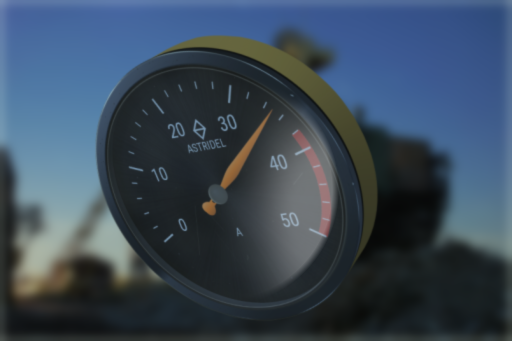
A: 35
